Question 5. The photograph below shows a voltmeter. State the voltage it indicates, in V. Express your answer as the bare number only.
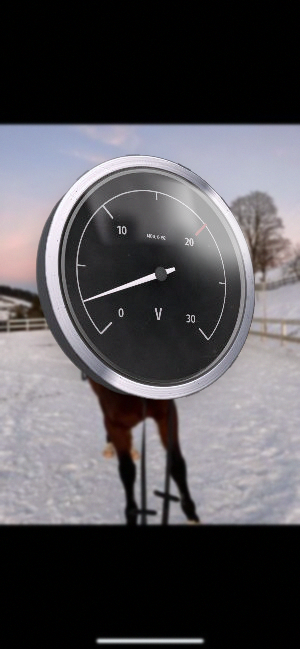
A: 2.5
